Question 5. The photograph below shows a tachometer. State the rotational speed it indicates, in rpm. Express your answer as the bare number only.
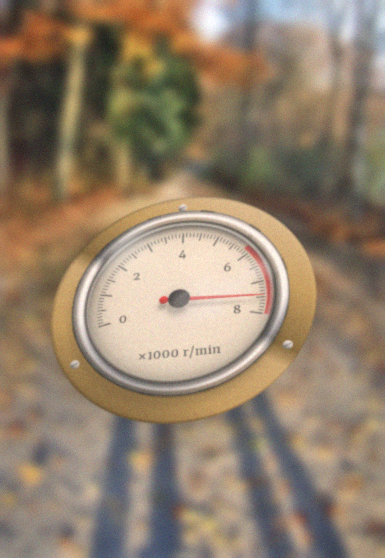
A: 7500
